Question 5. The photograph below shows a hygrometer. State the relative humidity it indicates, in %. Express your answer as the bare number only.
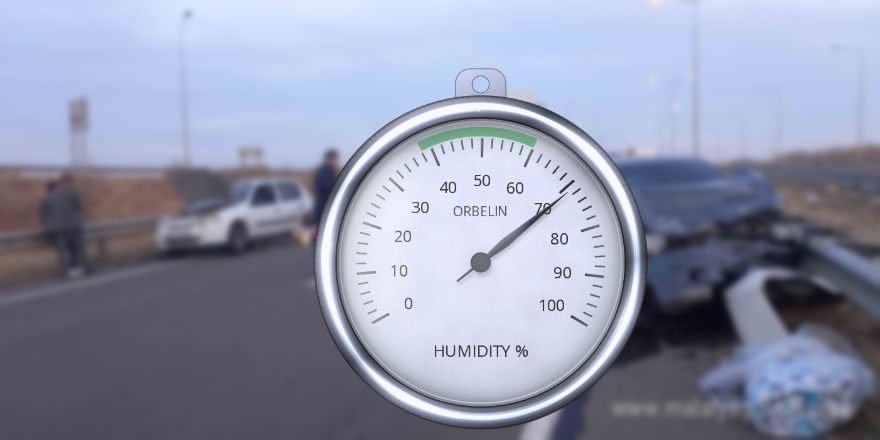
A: 71
